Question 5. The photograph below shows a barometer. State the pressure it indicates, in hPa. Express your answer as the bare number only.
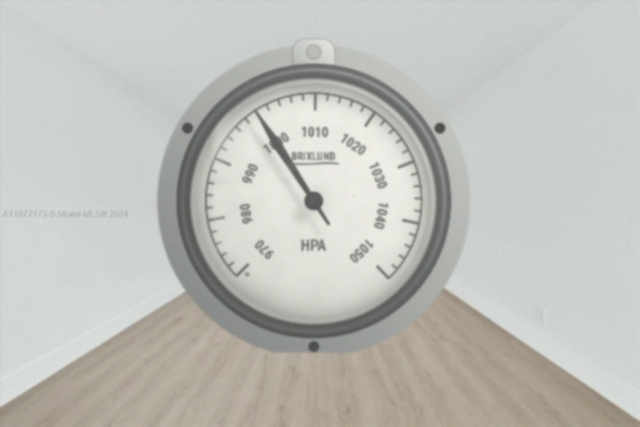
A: 1000
